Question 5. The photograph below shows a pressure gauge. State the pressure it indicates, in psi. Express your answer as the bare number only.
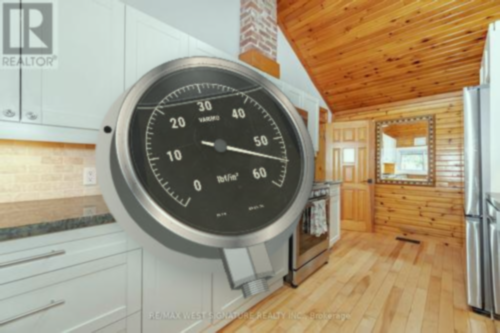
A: 55
